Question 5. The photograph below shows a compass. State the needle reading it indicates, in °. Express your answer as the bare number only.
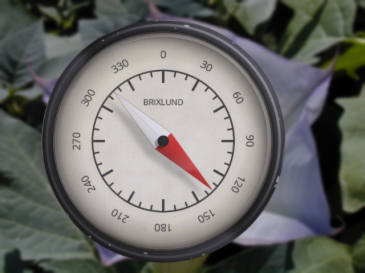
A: 135
